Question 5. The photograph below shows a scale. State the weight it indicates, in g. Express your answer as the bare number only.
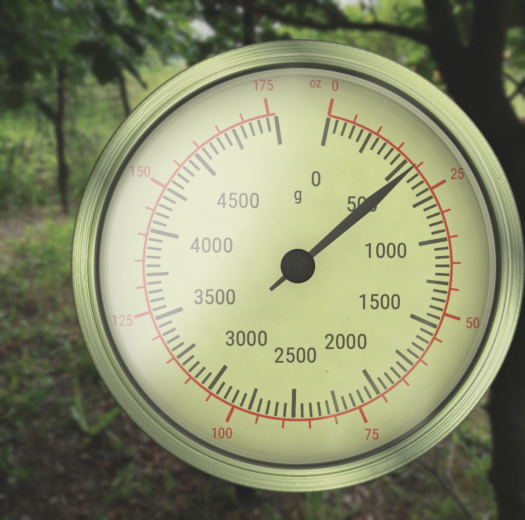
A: 550
